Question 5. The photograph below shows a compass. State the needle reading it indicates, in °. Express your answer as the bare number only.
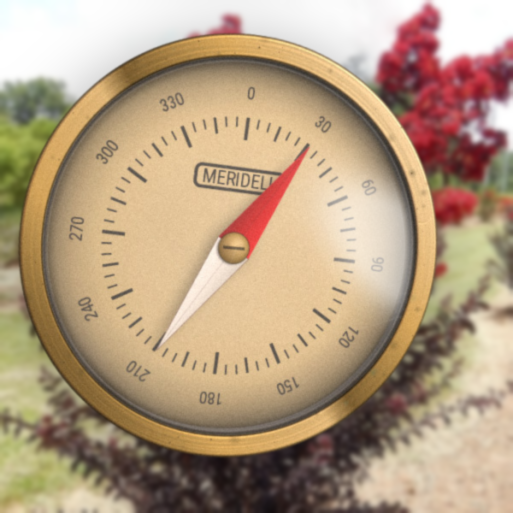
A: 30
